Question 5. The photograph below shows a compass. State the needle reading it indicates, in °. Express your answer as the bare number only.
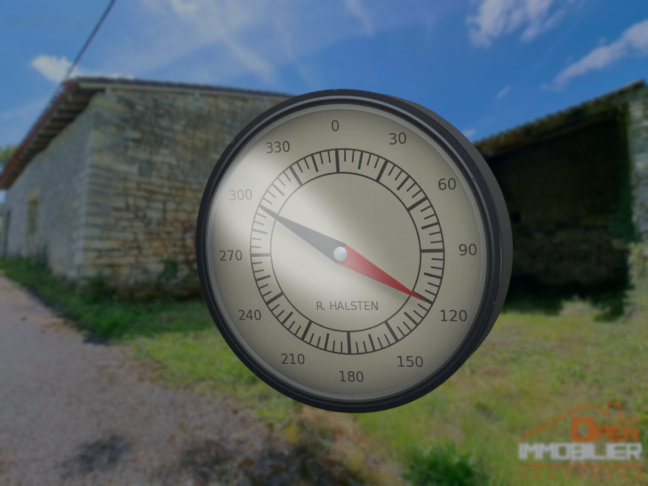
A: 120
